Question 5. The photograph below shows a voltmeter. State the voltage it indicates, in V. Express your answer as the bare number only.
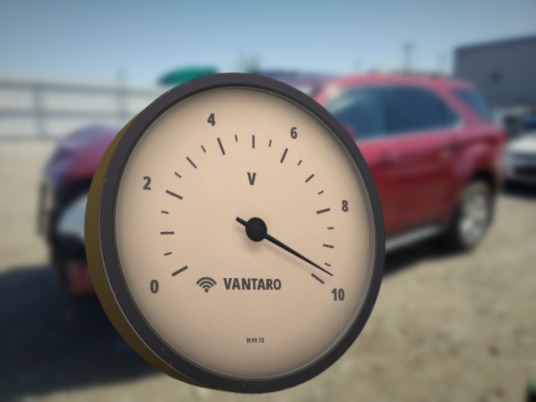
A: 9.75
